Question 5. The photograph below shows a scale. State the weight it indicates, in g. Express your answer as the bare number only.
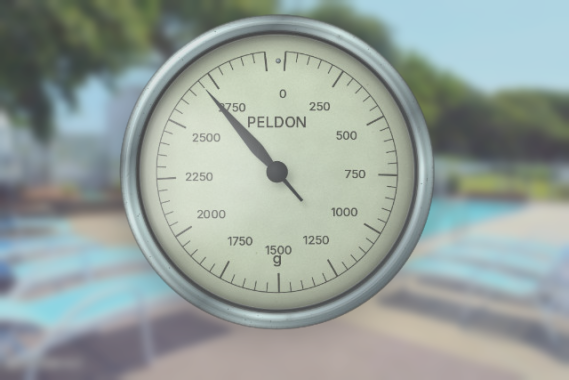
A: 2700
